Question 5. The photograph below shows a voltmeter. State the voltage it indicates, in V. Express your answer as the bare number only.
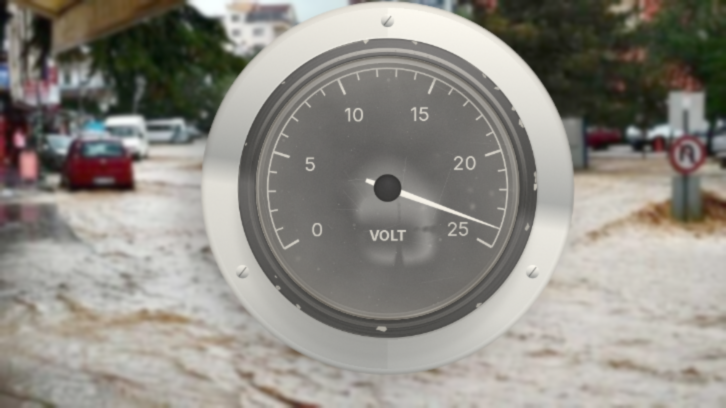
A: 24
